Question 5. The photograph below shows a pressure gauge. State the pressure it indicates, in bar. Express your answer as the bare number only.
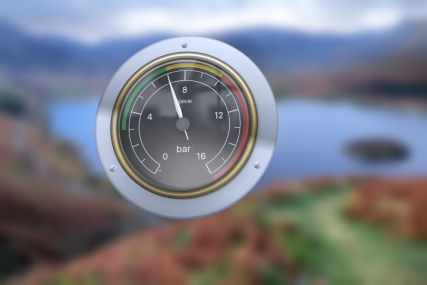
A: 7
